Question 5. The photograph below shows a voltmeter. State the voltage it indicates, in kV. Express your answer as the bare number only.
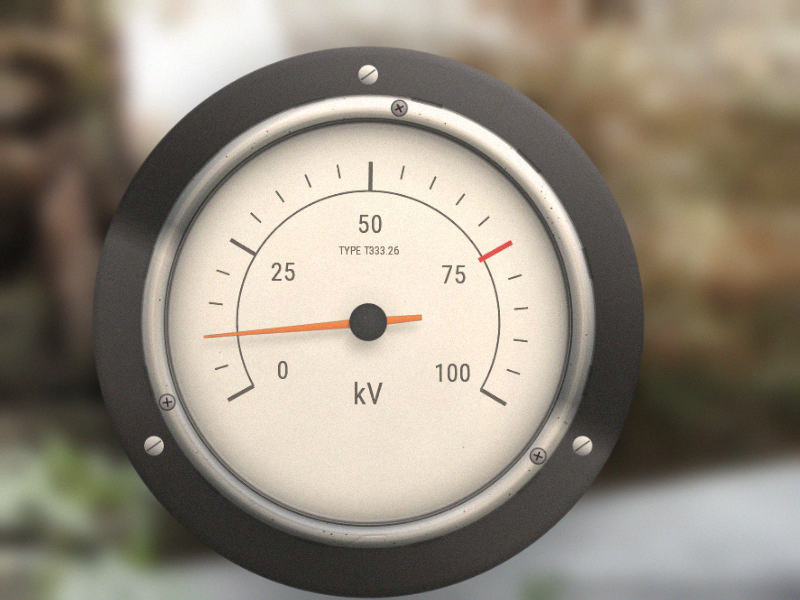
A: 10
